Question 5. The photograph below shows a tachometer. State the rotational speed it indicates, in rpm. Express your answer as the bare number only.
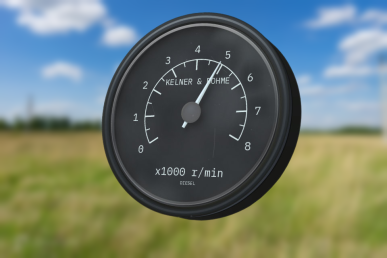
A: 5000
